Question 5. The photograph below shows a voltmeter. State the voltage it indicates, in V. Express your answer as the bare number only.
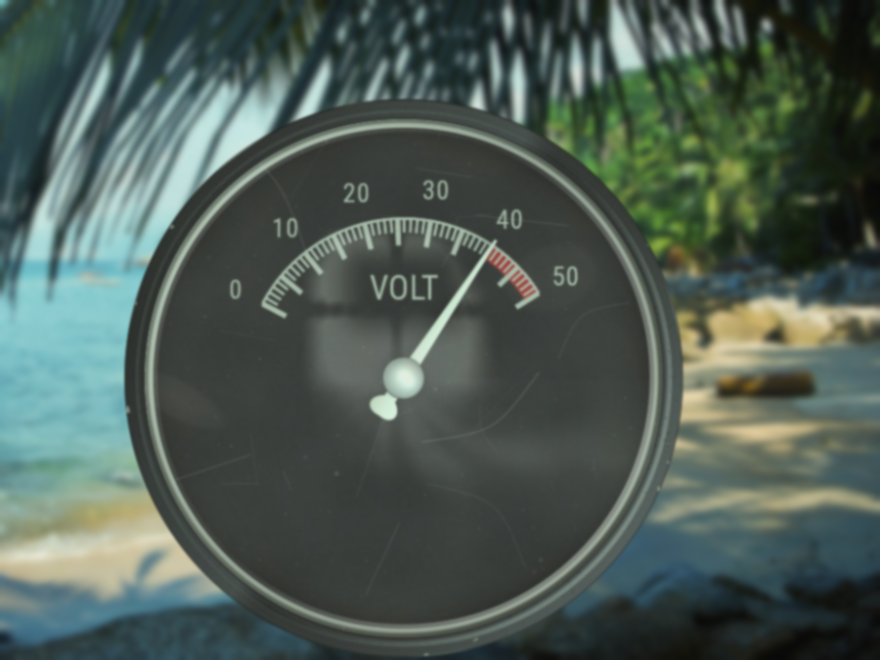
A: 40
